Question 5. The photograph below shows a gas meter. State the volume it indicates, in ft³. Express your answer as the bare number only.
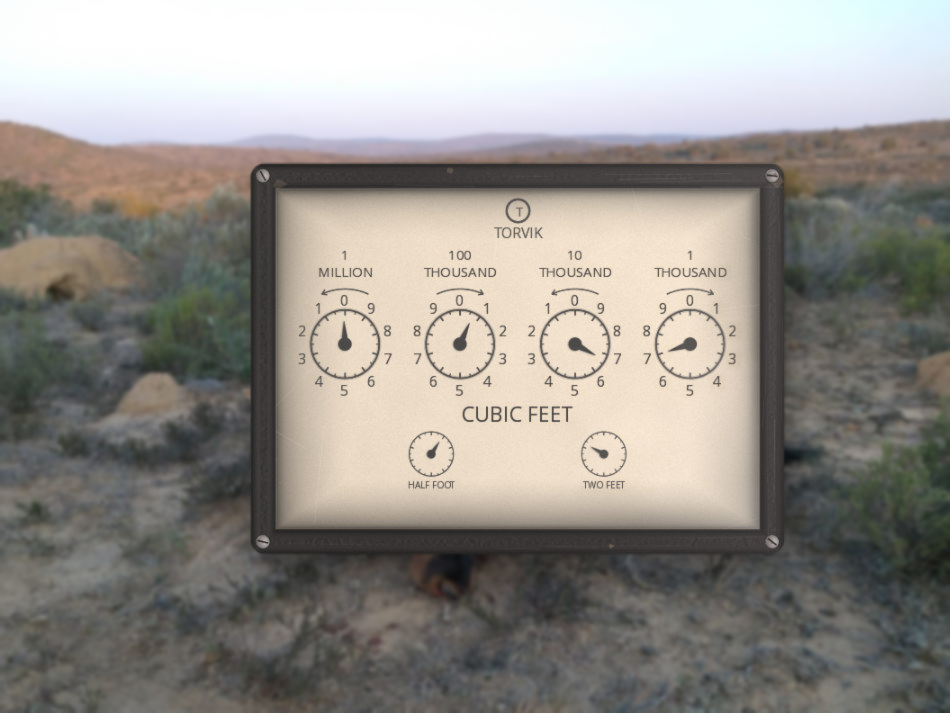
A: 6700
